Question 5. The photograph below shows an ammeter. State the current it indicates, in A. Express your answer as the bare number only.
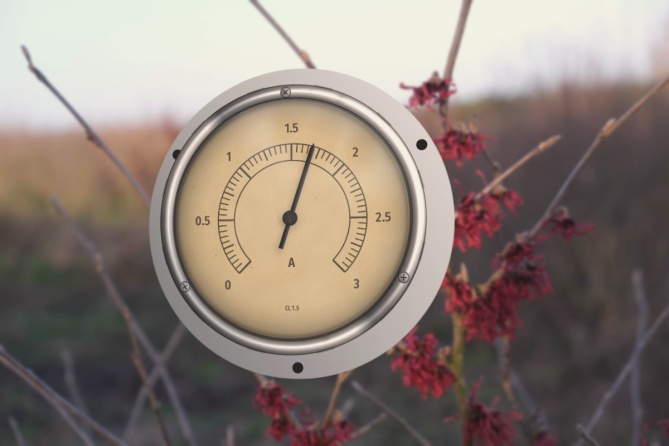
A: 1.7
